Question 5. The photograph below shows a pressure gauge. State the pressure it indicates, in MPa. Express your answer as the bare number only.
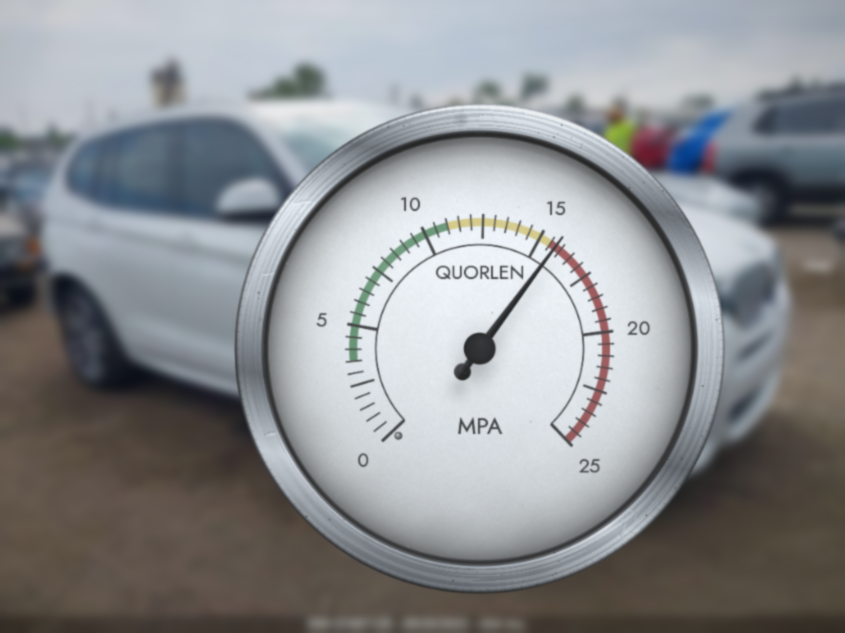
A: 15.75
